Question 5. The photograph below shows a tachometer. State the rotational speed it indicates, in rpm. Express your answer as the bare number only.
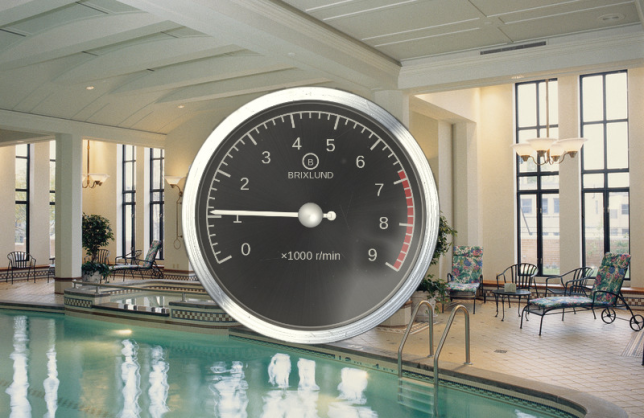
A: 1100
